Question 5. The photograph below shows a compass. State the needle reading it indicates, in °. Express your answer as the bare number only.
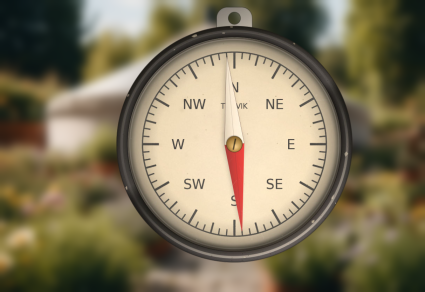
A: 175
